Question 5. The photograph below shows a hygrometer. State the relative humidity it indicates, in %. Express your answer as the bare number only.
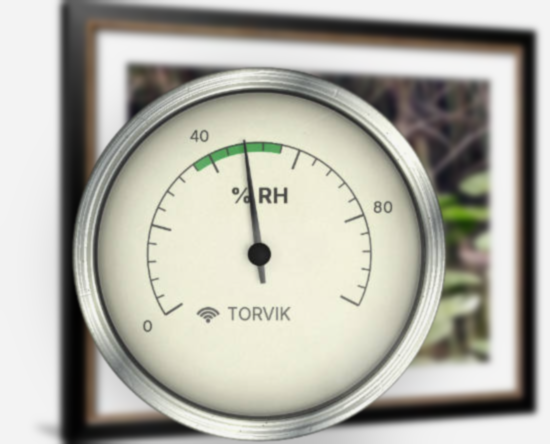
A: 48
